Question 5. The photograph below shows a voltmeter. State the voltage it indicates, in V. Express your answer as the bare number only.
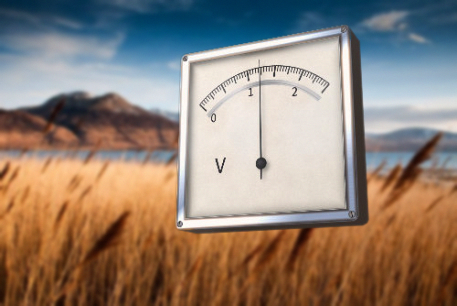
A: 1.25
